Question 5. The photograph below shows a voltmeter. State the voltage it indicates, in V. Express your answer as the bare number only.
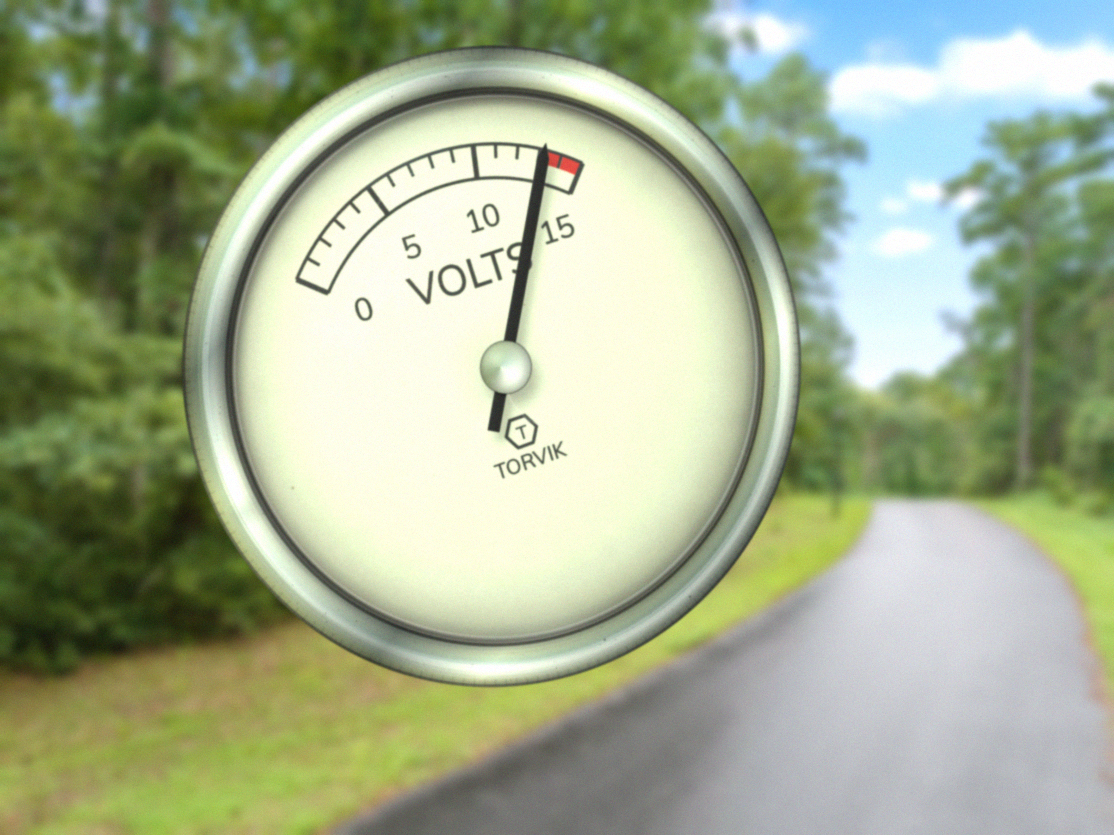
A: 13
